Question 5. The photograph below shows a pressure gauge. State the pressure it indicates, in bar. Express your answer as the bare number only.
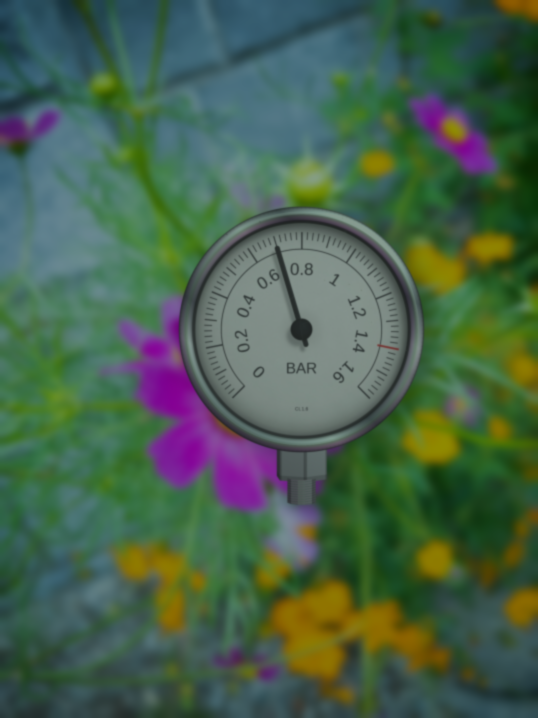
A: 0.7
